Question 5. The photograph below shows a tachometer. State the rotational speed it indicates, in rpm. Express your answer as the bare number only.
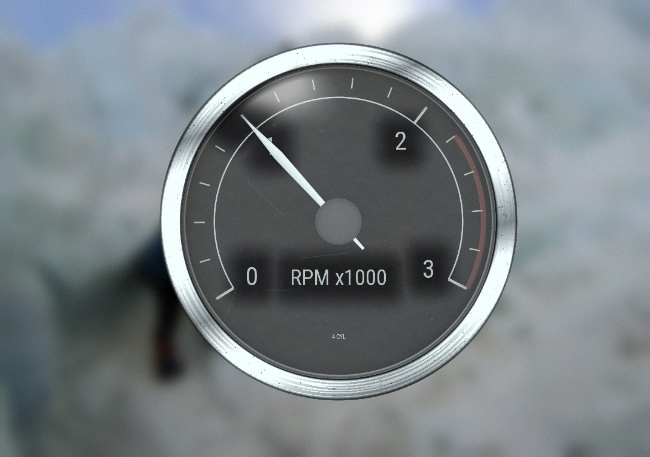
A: 1000
